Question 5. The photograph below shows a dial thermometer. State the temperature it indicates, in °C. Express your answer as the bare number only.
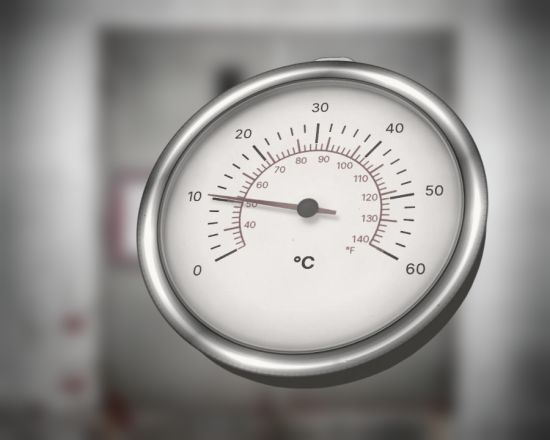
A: 10
